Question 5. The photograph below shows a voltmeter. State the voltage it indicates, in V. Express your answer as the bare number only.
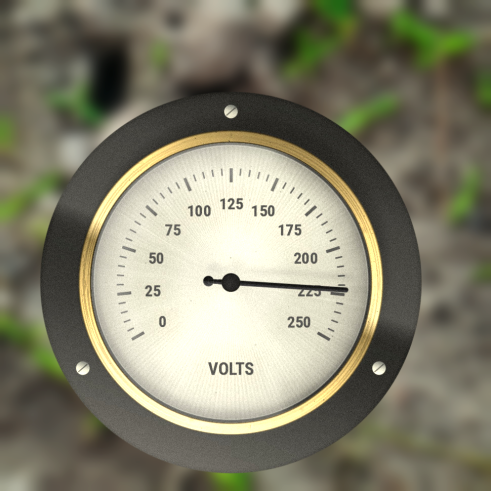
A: 222.5
